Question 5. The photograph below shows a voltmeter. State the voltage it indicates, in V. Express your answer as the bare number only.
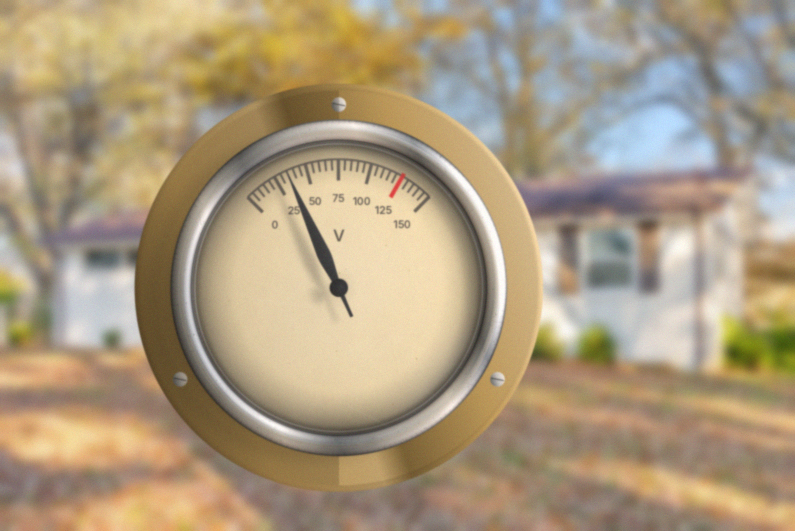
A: 35
